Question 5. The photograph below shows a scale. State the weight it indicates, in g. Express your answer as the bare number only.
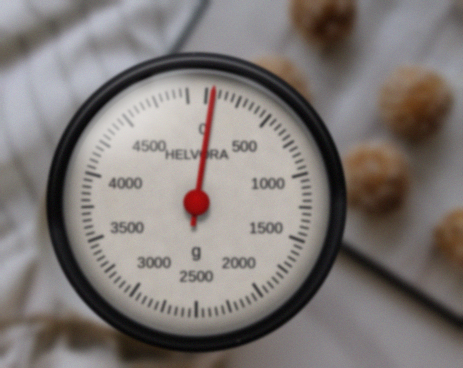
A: 50
